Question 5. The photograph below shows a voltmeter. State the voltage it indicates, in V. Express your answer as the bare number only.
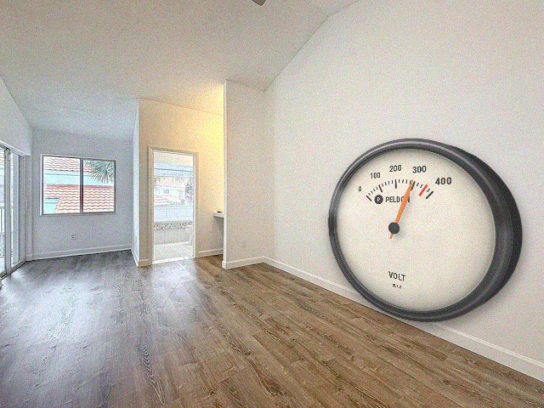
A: 300
